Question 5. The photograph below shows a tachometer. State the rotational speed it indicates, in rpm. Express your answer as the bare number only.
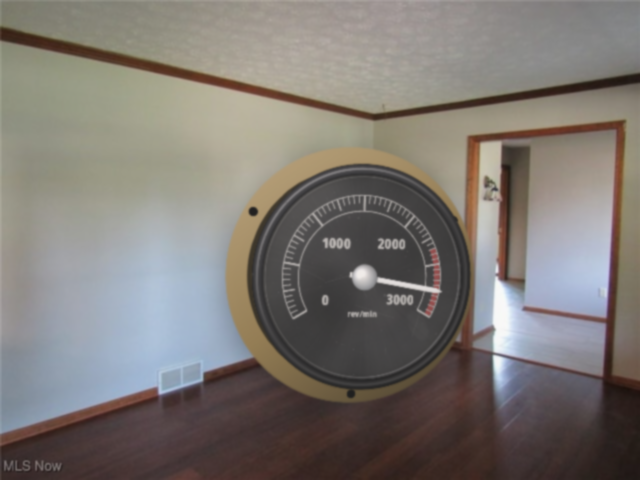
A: 2750
